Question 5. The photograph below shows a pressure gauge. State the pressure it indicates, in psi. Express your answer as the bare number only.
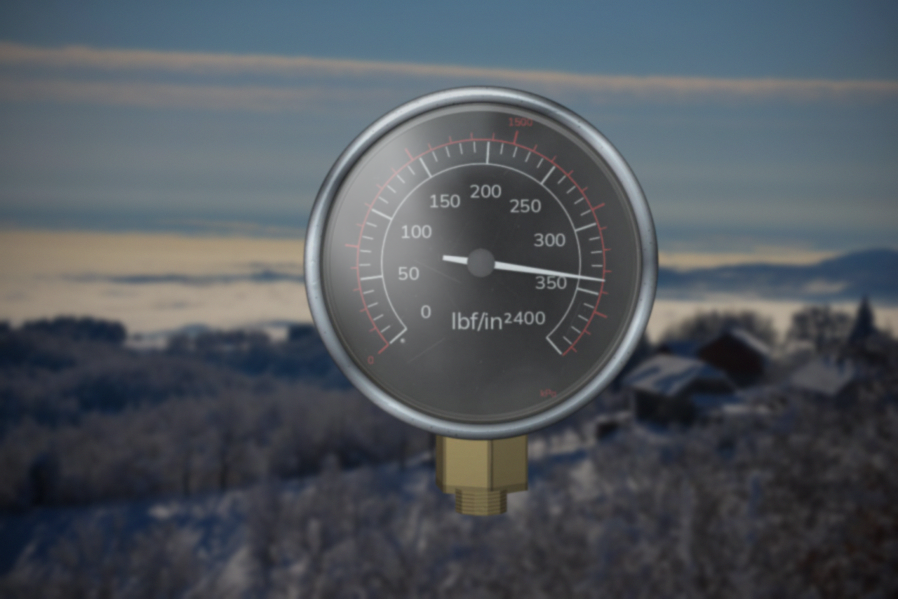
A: 340
